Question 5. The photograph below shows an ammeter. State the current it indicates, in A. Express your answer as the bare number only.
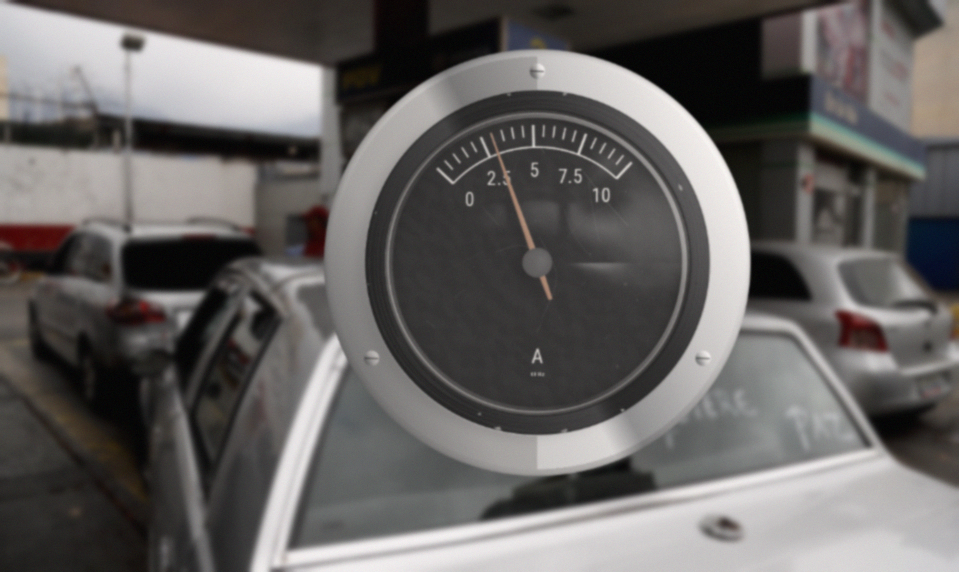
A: 3
